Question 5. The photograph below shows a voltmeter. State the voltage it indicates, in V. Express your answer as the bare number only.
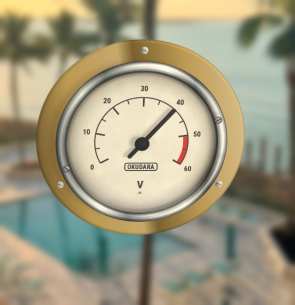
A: 40
